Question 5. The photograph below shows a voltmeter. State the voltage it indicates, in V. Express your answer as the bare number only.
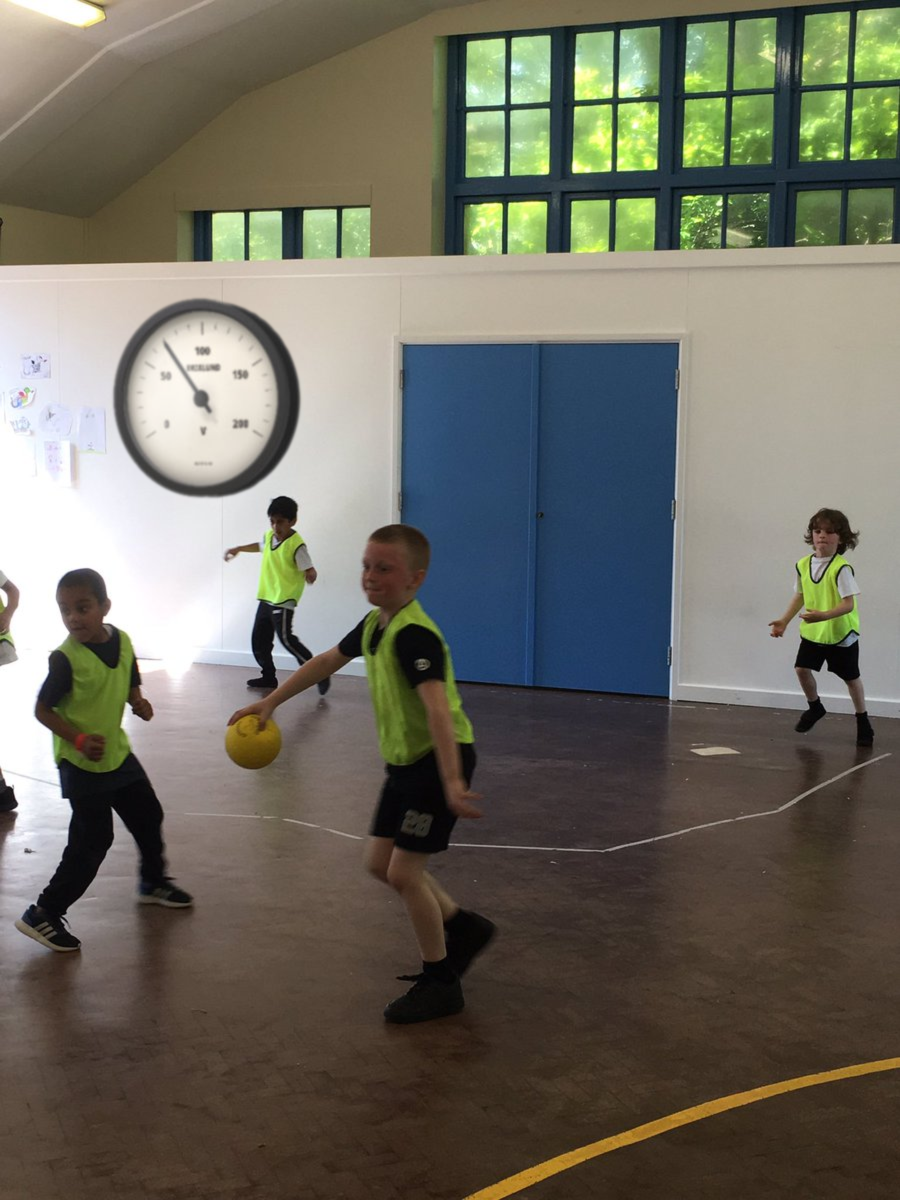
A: 70
